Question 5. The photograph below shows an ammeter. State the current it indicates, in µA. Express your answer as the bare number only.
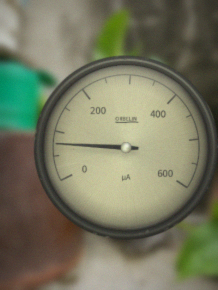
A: 75
